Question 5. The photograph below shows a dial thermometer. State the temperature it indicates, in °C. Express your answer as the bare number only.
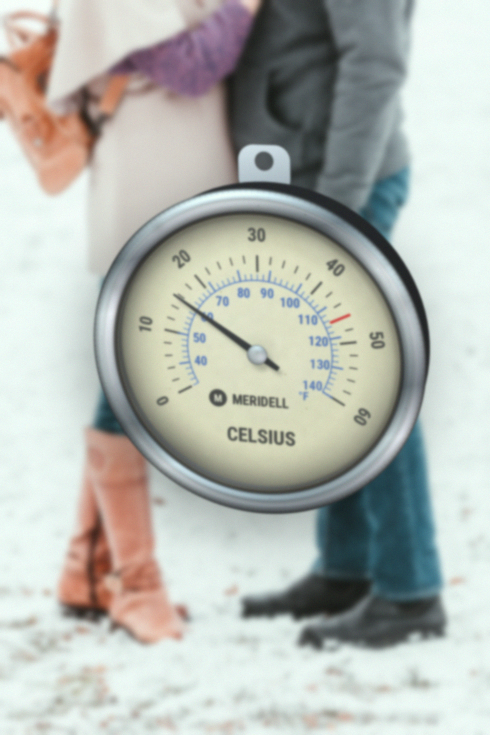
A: 16
